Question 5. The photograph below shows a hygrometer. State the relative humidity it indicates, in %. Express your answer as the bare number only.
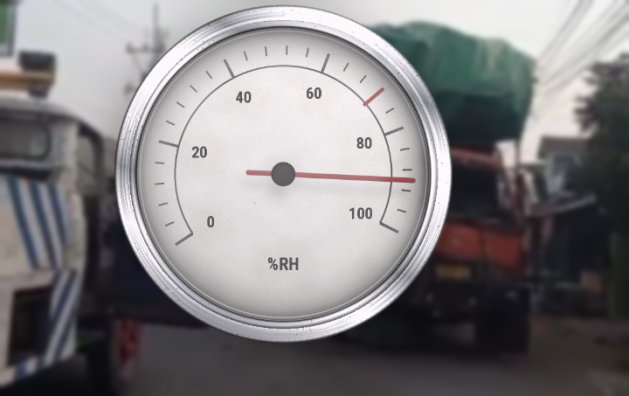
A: 90
